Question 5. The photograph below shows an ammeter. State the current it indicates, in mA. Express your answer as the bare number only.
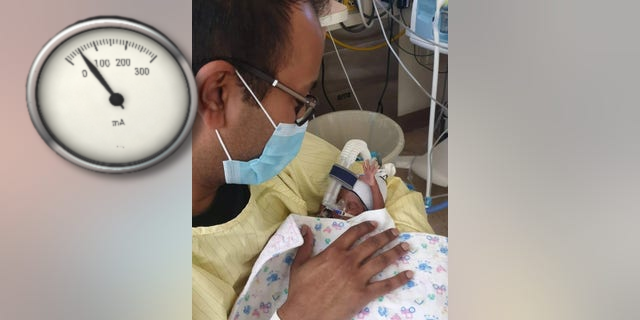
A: 50
